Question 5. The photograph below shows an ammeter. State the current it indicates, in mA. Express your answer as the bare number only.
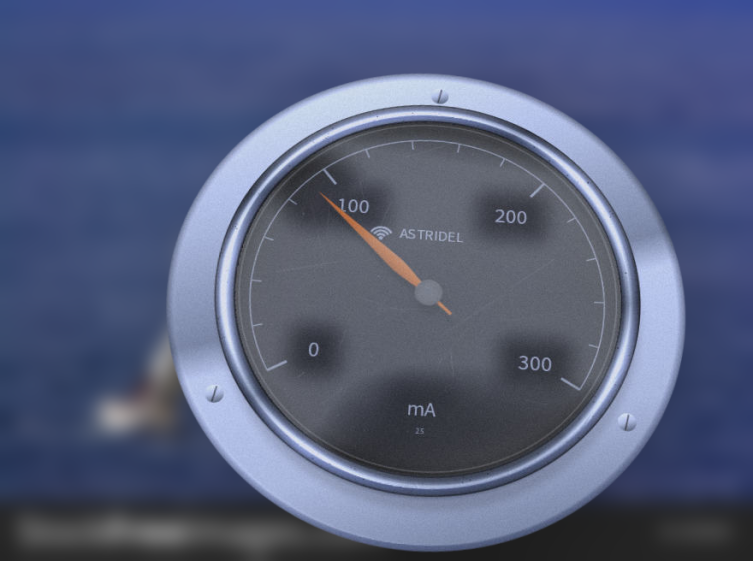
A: 90
